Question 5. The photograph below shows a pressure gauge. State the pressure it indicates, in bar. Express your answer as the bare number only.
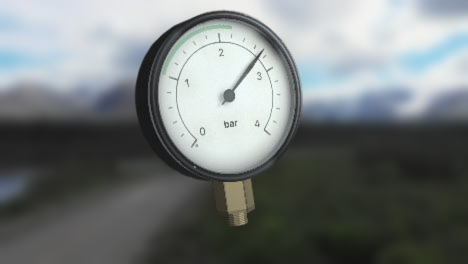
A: 2.7
